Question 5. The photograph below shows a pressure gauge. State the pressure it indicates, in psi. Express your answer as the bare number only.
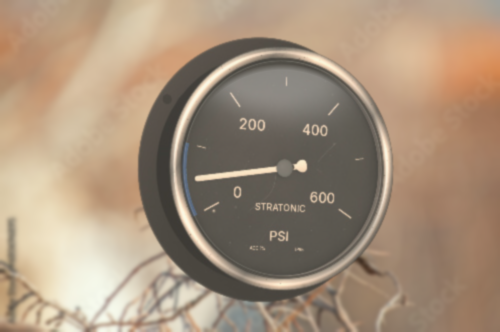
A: 50
